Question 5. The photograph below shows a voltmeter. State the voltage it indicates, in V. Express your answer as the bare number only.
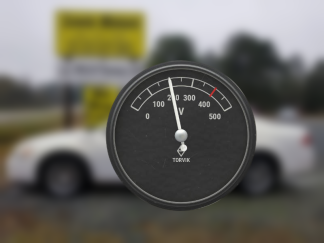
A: 200
